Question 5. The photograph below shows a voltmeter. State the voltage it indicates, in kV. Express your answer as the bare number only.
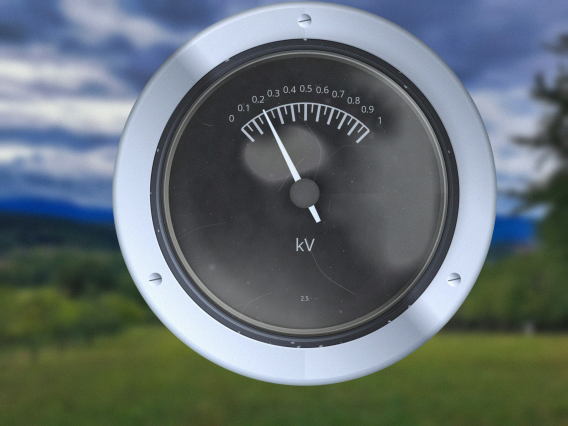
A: 0.2
